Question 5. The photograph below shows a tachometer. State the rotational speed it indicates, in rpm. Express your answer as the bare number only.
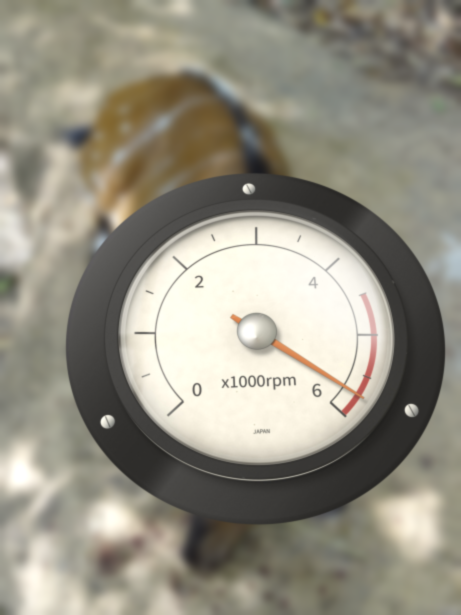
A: 5750
